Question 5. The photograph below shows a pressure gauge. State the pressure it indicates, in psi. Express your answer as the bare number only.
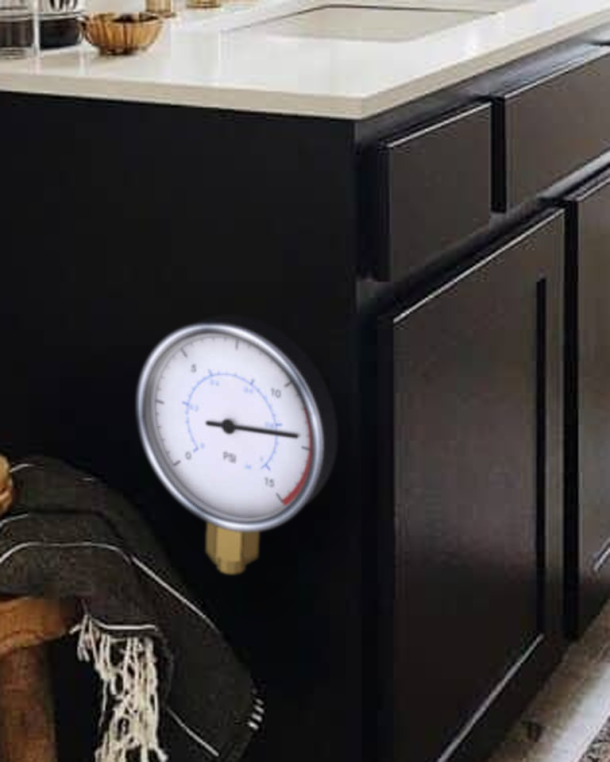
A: 12
